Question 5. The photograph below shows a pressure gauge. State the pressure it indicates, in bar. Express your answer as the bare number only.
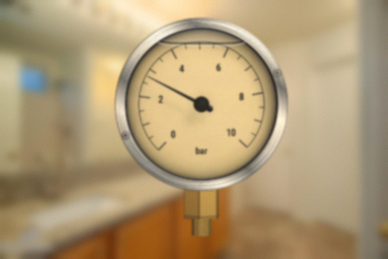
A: 2.75
